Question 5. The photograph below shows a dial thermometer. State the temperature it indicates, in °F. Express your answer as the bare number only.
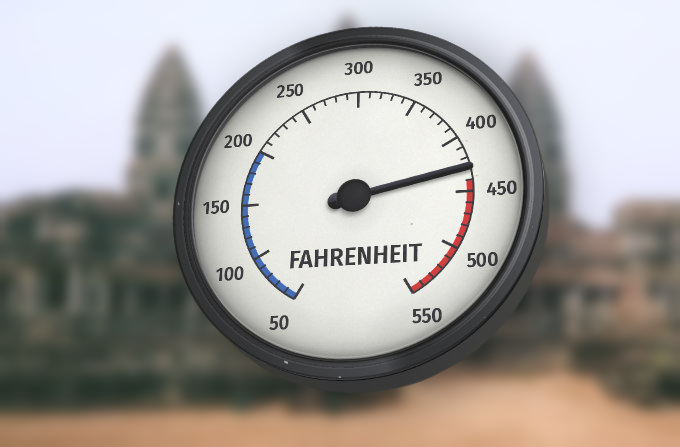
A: 430
